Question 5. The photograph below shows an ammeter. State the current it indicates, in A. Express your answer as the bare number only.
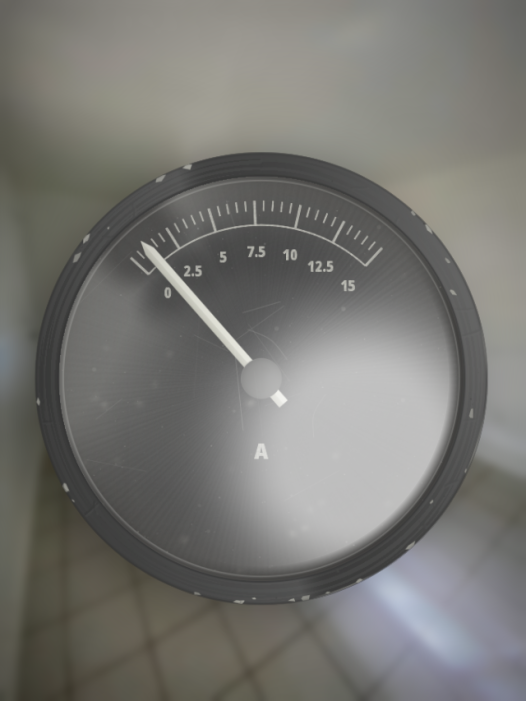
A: 1
